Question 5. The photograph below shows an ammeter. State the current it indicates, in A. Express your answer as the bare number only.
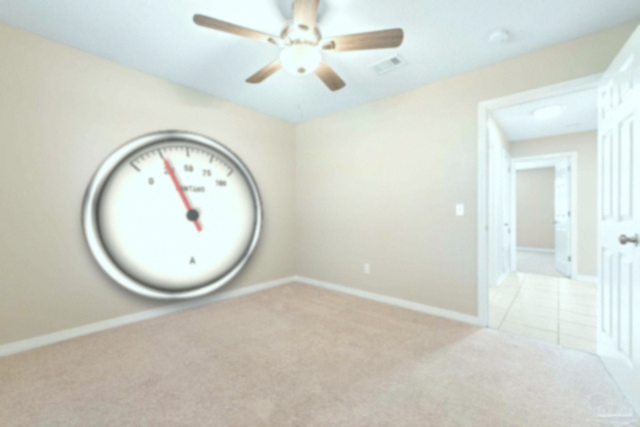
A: 25
